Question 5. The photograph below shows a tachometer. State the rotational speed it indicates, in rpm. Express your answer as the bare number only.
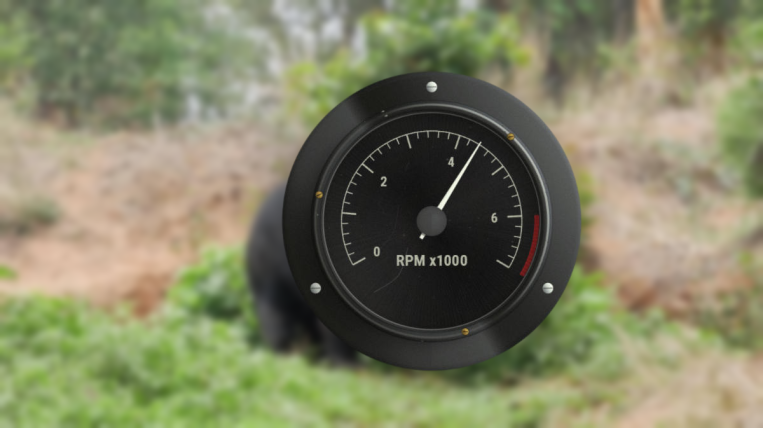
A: 4400
